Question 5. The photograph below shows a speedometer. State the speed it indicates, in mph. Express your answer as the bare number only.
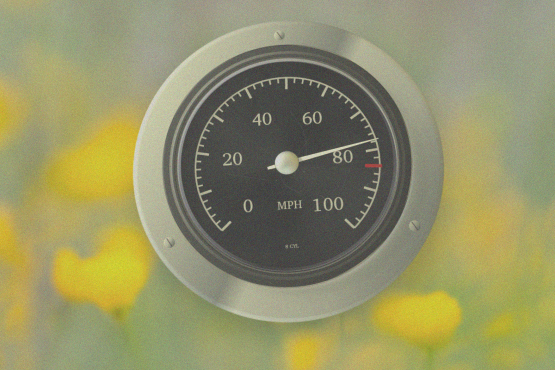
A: 78
